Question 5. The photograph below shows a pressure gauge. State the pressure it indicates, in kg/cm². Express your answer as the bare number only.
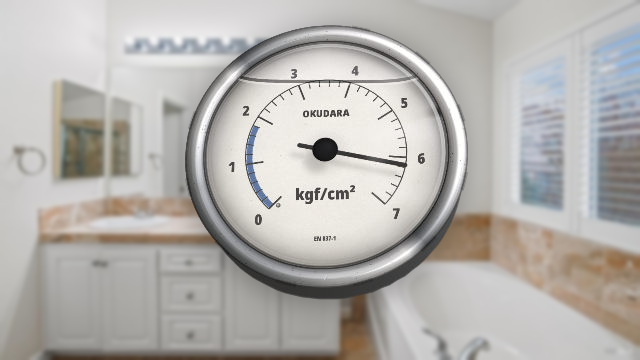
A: 6.2
